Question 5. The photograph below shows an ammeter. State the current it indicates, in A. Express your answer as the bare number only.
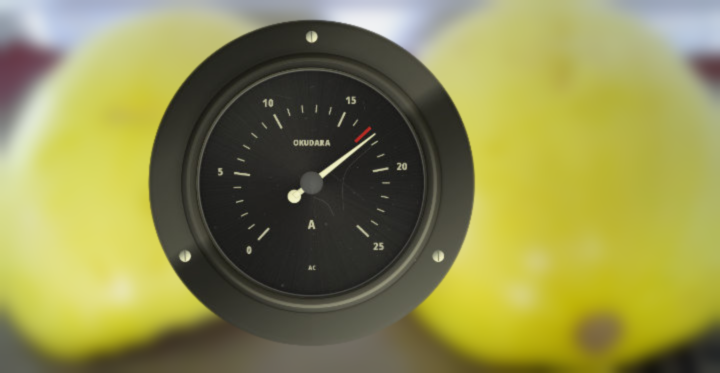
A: 17.5
